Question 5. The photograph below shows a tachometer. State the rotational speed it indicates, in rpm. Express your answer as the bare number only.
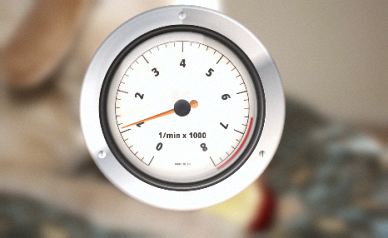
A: 1100
